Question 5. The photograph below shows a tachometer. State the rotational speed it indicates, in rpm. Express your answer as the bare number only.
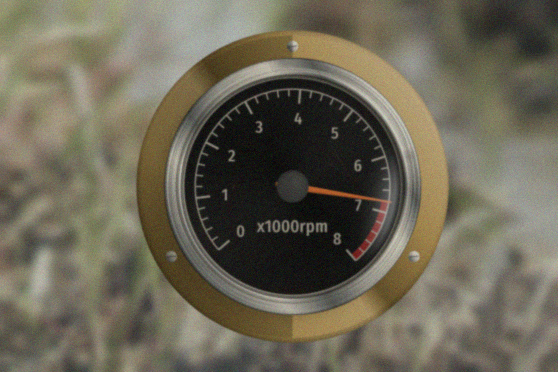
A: 6800
